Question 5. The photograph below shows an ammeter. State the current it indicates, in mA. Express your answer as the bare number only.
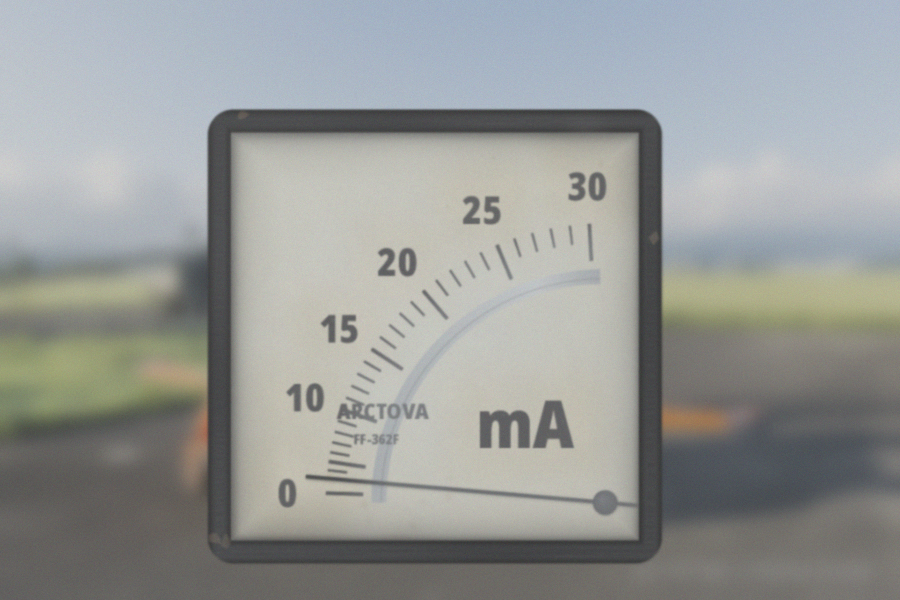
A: 3
